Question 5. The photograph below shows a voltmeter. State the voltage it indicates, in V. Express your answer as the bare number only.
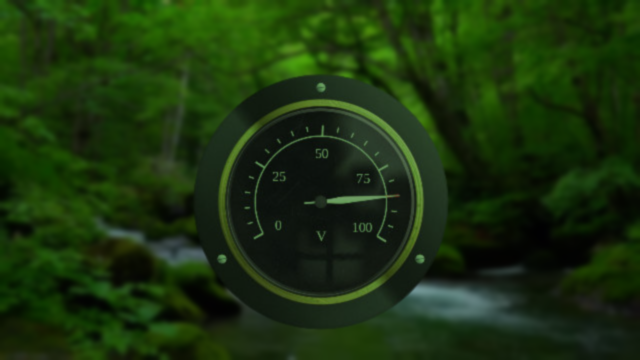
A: 85
